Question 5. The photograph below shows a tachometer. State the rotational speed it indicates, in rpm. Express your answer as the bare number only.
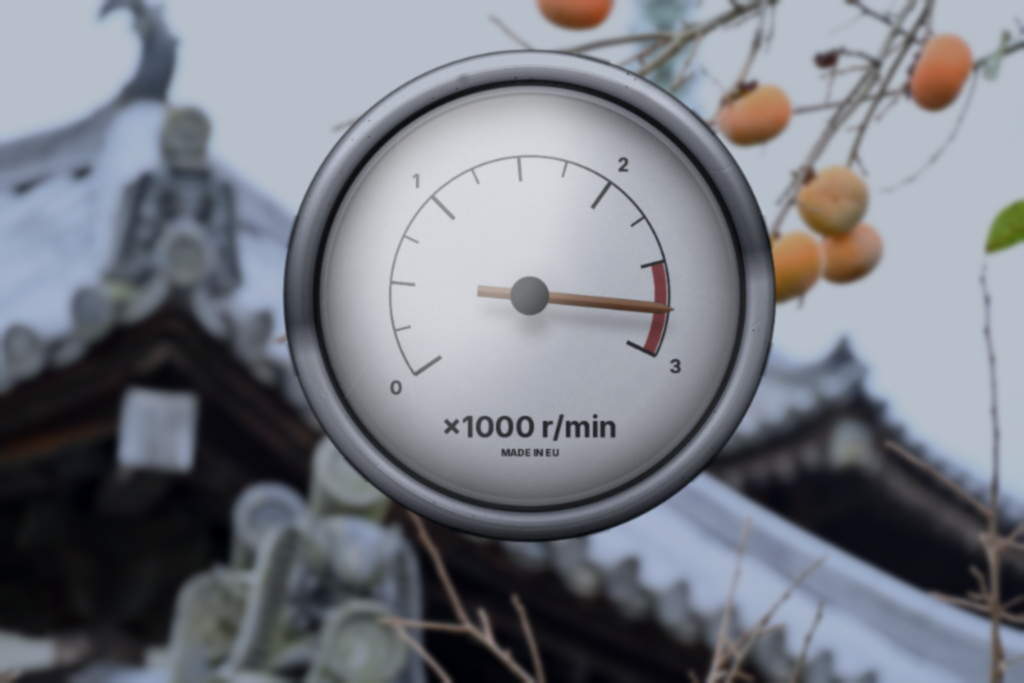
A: 2750
